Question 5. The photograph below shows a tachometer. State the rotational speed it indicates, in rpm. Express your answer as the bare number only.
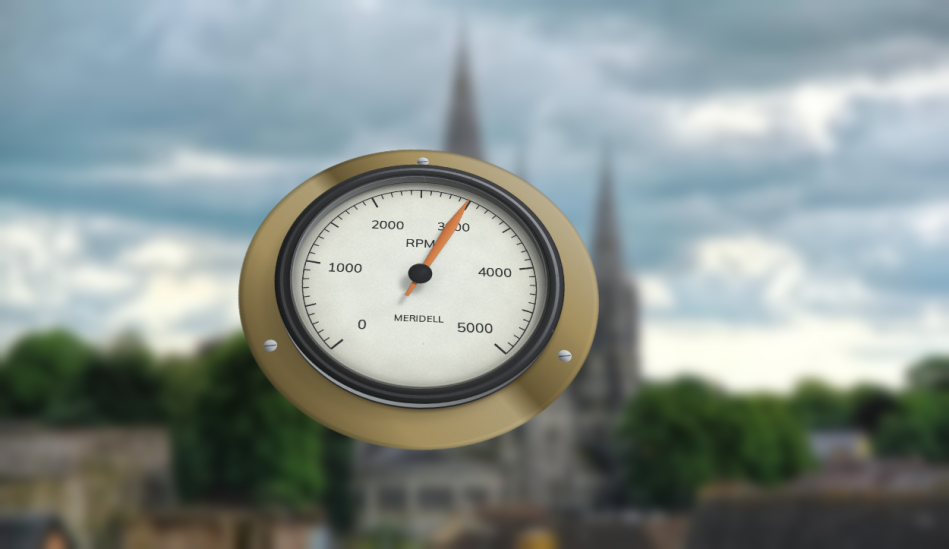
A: 3000
